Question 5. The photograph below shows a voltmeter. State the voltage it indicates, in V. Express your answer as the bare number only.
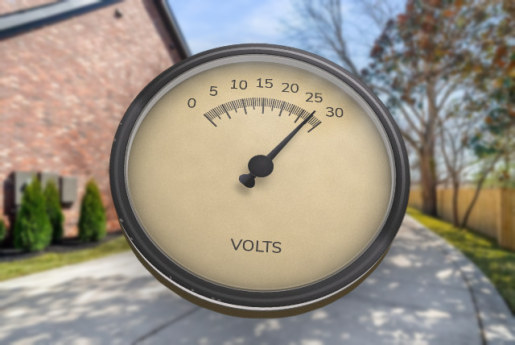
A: 27.5
